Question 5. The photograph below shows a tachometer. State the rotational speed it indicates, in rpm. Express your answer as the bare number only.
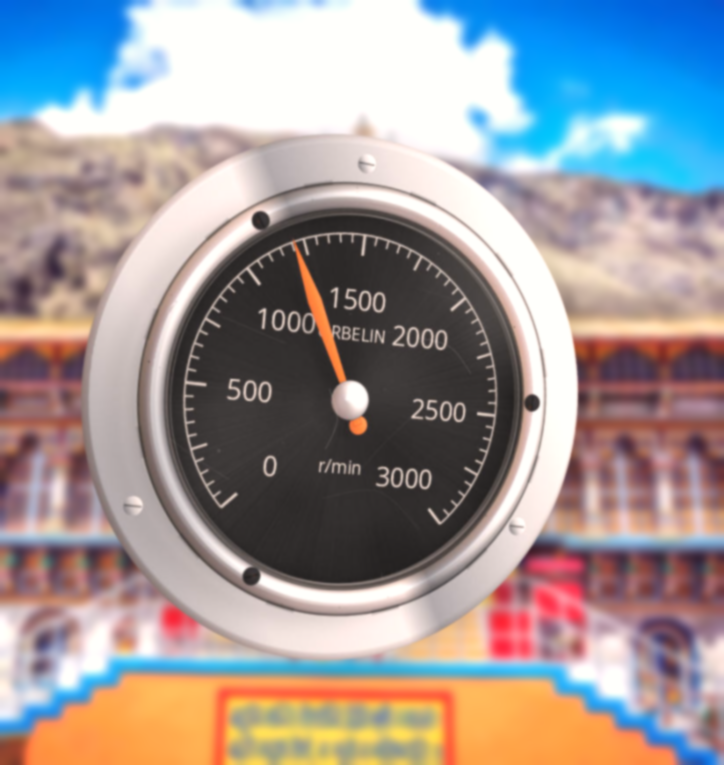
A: 1200
